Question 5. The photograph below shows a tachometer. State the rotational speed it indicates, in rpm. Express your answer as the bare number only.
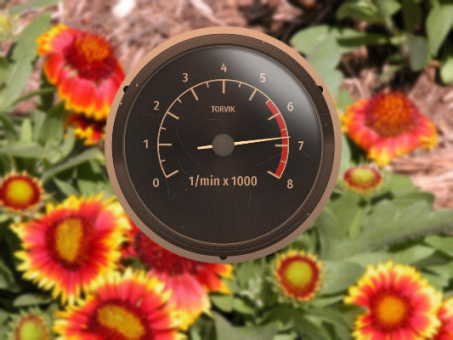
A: 6750
